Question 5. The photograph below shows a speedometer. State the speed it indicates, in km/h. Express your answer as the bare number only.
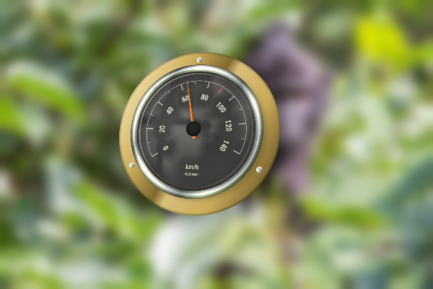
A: 65
